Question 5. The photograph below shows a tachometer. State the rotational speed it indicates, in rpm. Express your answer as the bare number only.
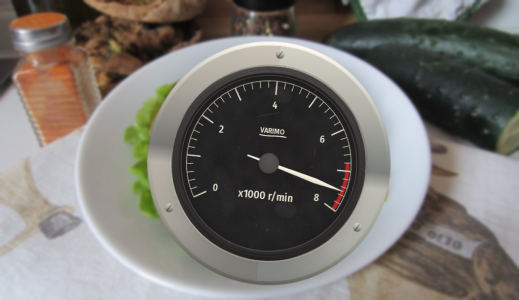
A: 7500
